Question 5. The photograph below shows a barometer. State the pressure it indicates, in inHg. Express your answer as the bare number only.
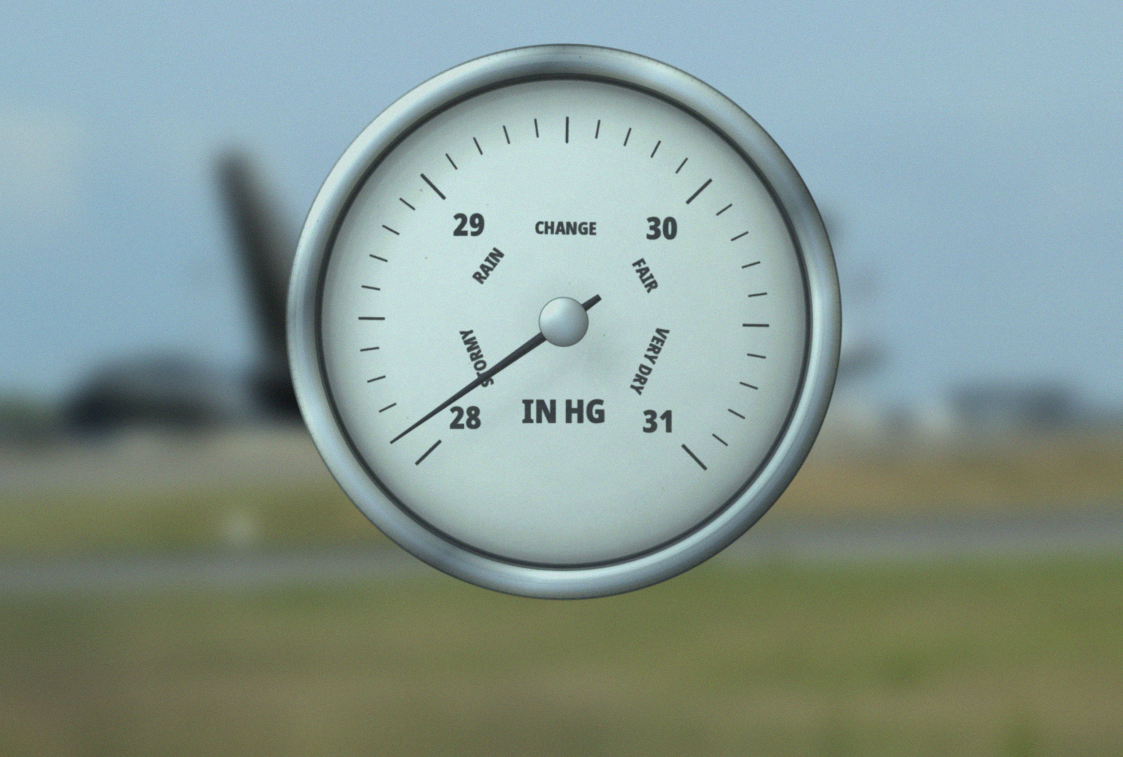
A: 28.1
